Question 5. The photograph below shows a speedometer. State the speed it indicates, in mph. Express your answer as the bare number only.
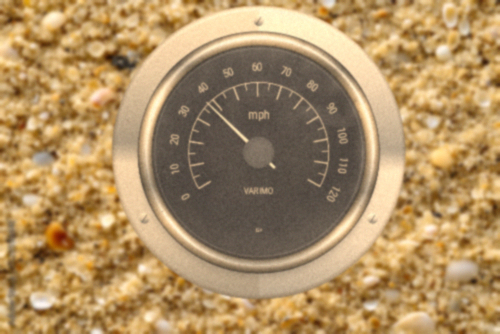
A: 37.5
